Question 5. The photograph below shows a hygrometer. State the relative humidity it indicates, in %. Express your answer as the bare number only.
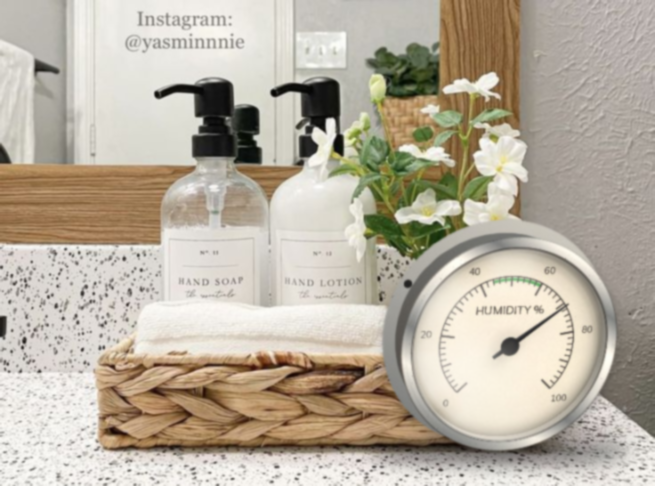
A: 70
